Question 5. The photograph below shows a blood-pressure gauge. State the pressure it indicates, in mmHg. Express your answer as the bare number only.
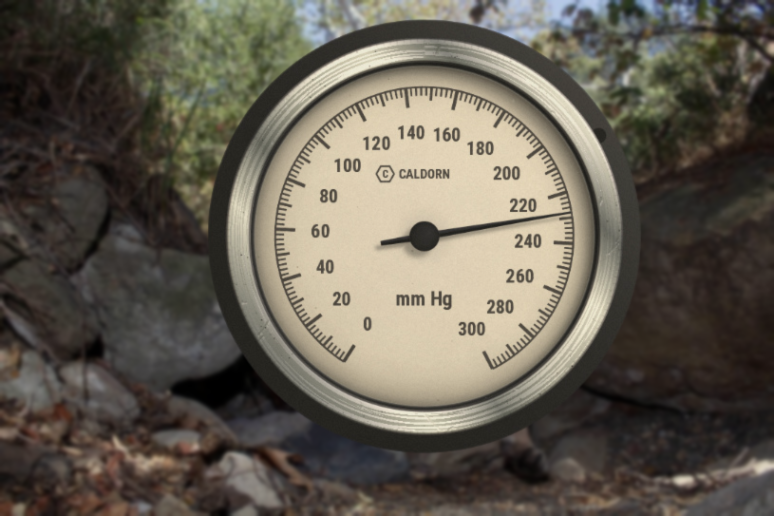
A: 228
